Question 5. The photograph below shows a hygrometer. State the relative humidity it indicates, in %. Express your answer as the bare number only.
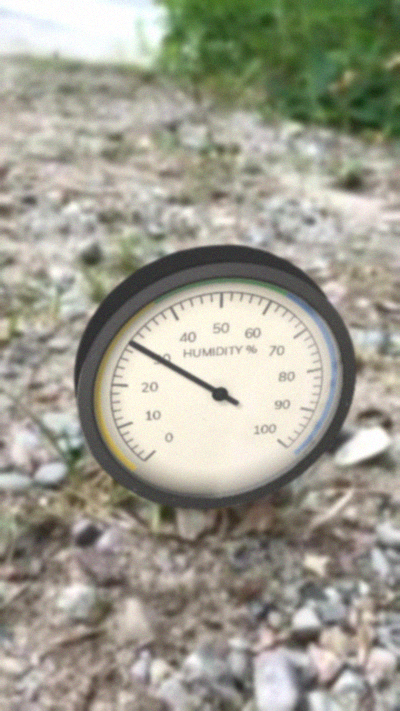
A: 30
